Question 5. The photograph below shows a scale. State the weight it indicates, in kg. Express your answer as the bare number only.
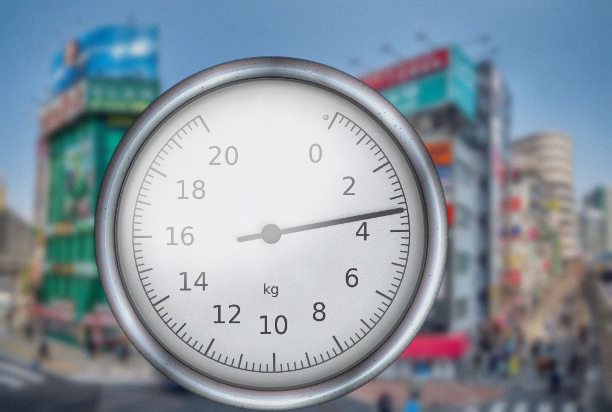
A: 3.4
